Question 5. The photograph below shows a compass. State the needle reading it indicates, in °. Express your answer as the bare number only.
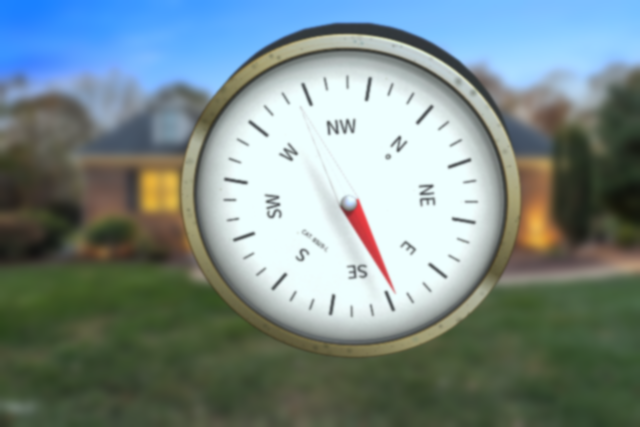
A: 115
